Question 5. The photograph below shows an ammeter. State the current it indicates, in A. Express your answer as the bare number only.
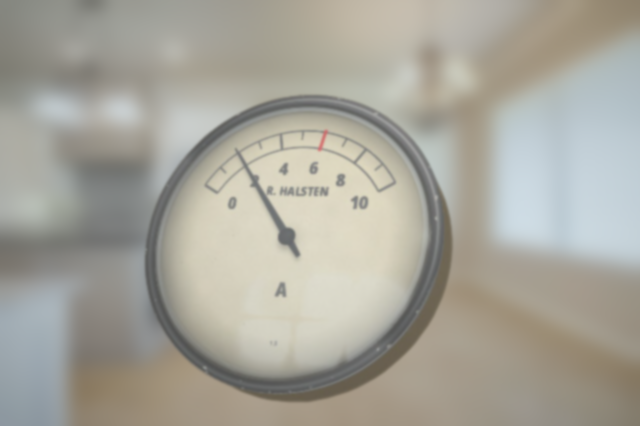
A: 2
